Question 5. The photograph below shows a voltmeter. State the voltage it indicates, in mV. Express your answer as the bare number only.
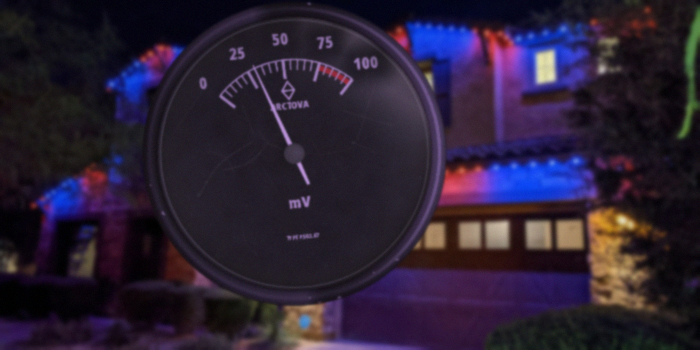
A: 30
